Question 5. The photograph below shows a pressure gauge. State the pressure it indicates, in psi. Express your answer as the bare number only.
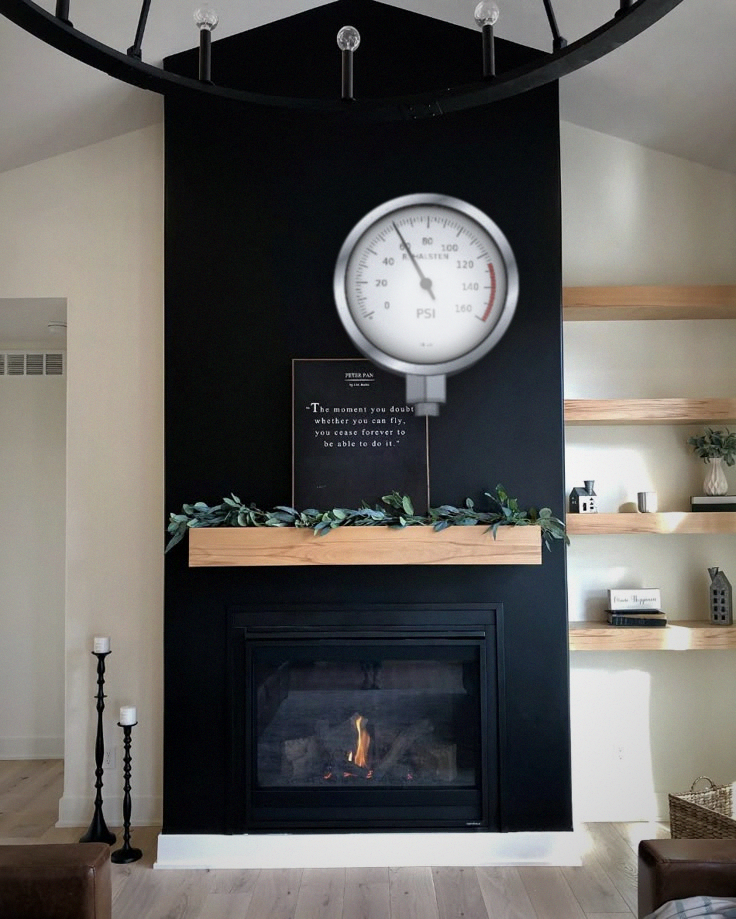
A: 60
